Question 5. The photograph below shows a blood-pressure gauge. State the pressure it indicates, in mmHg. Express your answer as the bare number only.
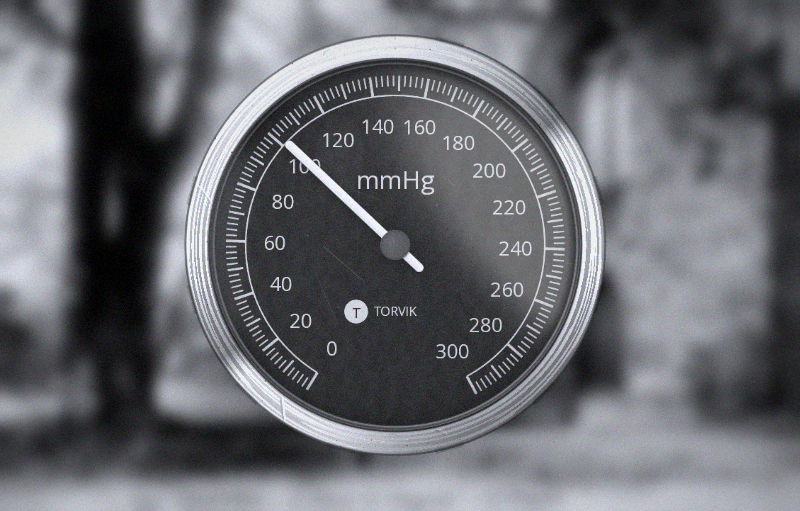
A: 102
